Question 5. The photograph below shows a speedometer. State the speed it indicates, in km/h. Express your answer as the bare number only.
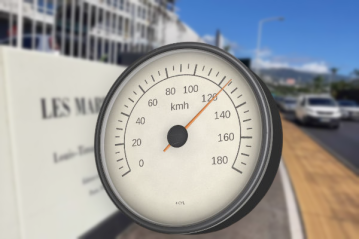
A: 125
